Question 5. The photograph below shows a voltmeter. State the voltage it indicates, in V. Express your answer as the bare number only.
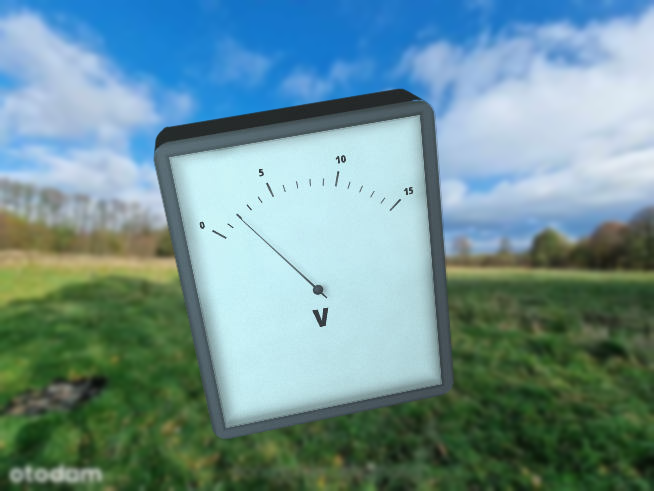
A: 2
